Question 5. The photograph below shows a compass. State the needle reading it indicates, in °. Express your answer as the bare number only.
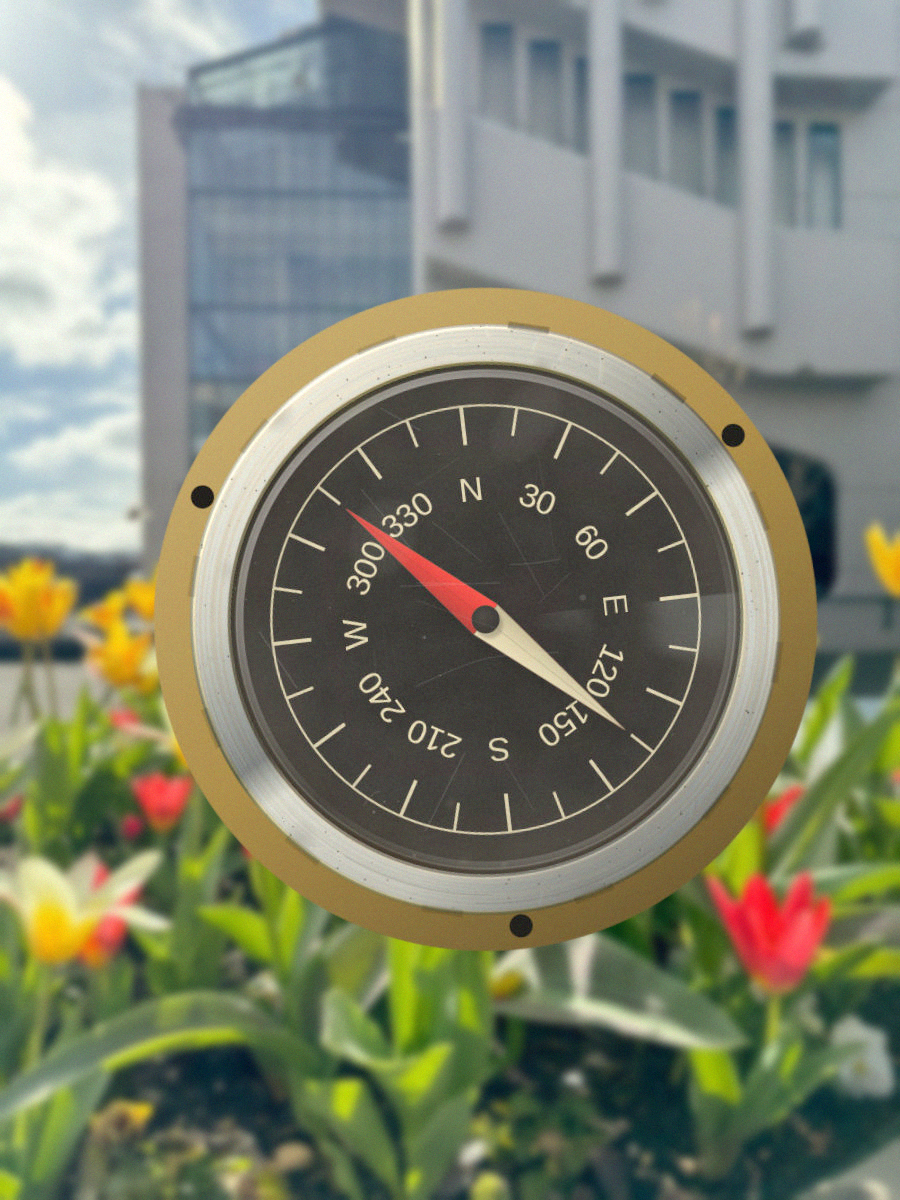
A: 315
